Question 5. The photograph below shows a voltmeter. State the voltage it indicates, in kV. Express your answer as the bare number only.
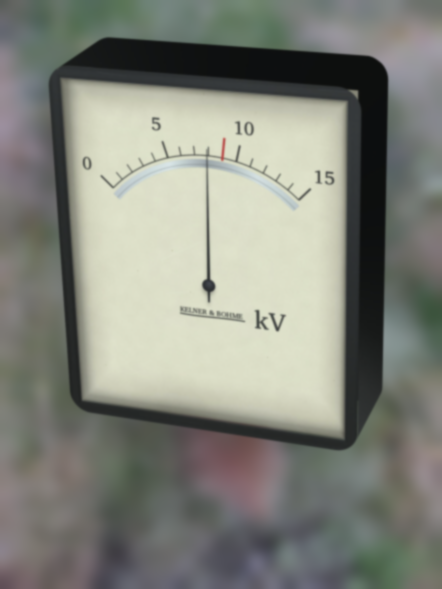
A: 8
